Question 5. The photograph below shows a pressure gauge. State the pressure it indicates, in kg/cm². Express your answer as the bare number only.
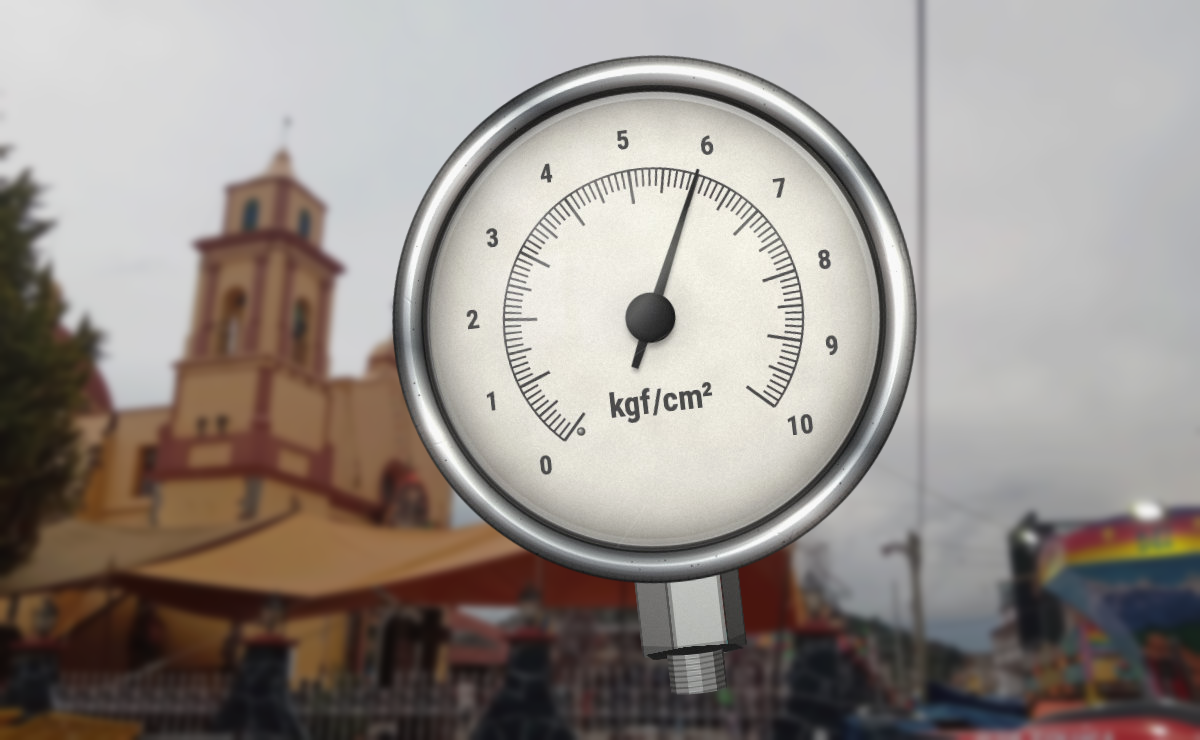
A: 6
